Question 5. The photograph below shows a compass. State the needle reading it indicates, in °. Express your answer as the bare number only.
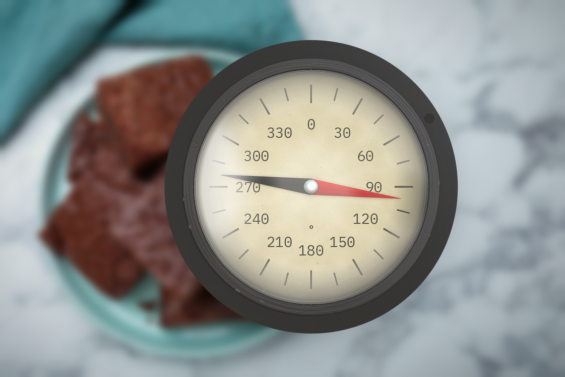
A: 97.5
